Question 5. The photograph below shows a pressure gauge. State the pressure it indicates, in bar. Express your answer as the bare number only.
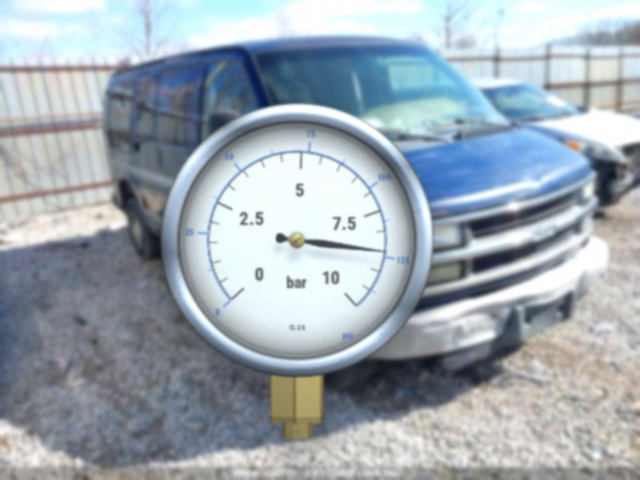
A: 8.5
